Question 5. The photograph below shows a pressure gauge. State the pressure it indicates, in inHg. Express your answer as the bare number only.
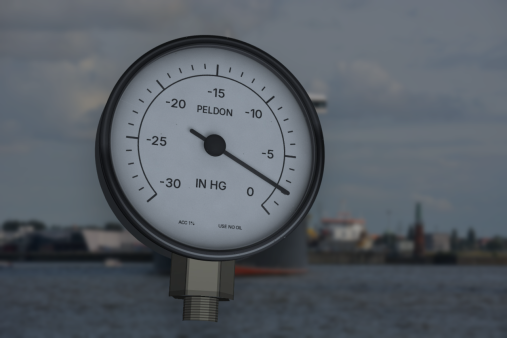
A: -2
